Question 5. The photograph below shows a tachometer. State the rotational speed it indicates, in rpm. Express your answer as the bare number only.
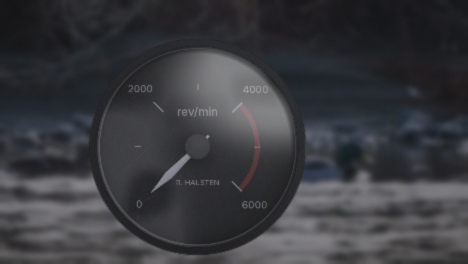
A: 0
